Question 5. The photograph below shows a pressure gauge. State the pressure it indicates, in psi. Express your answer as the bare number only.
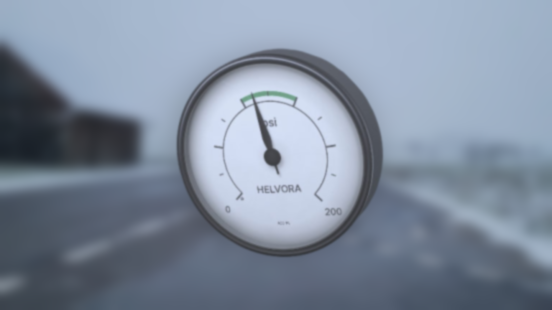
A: 90
